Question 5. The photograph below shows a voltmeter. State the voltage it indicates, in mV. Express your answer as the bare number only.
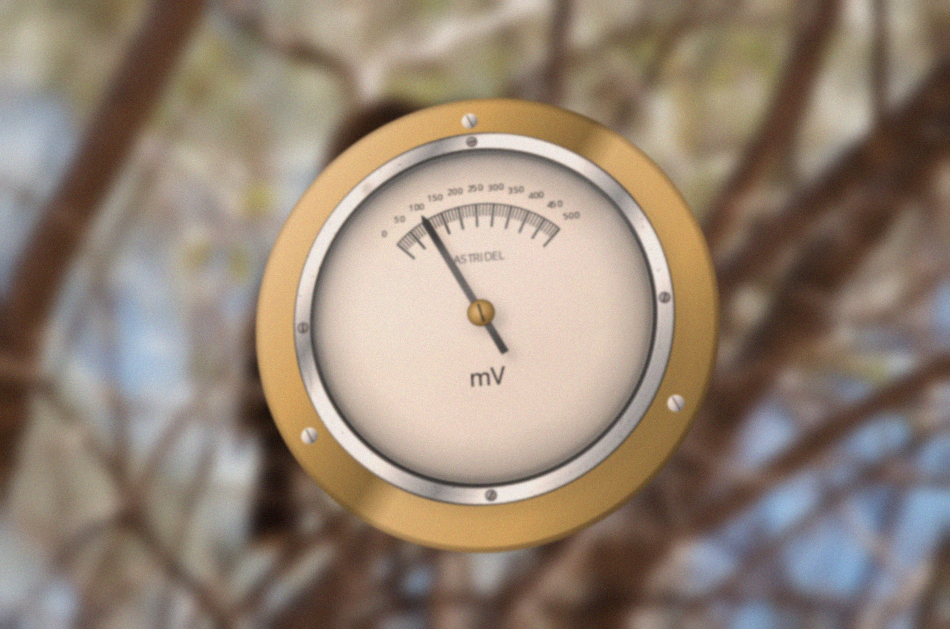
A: 100
